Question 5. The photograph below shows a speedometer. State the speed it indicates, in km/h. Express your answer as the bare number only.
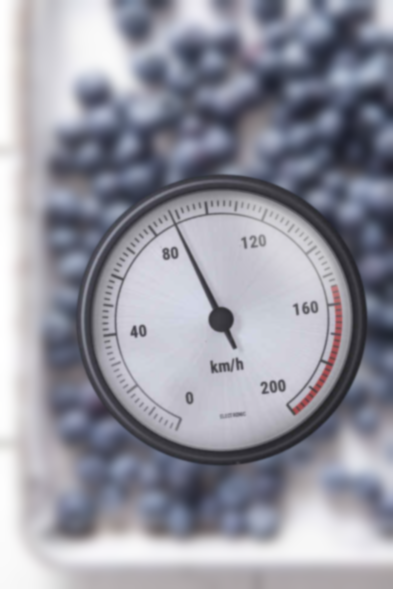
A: 88
